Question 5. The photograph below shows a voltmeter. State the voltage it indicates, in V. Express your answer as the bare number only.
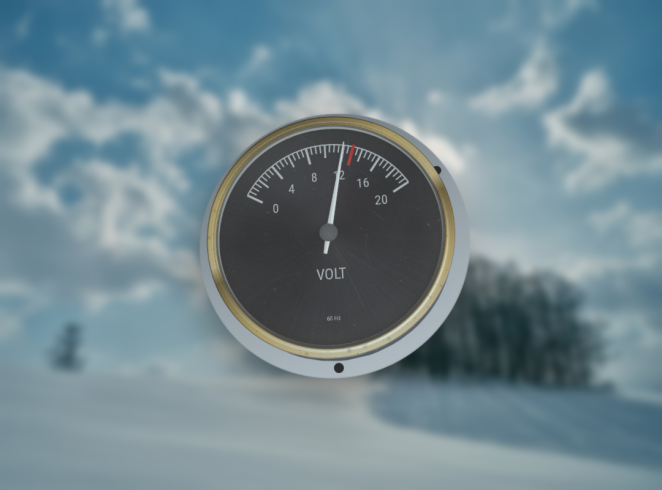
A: 12
